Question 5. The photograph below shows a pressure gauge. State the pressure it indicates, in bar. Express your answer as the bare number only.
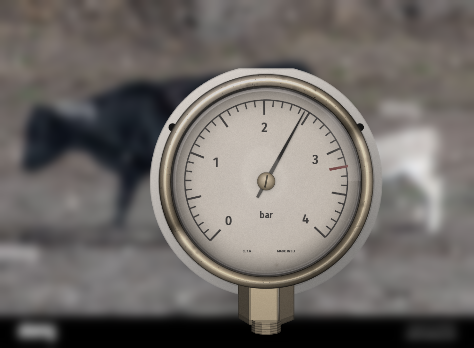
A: 2.45
